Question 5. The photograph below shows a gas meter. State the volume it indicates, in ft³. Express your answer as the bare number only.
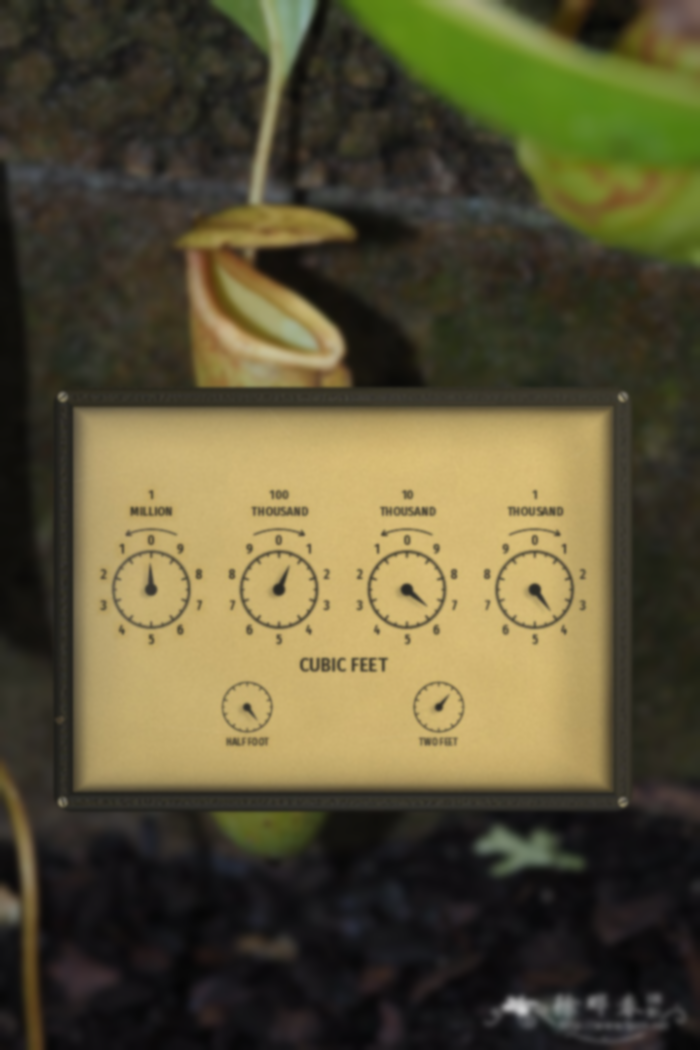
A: 6400
